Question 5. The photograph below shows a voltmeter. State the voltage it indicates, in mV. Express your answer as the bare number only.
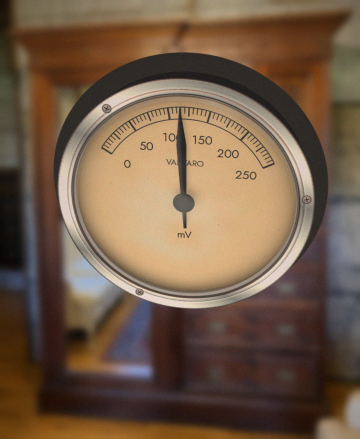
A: 115
